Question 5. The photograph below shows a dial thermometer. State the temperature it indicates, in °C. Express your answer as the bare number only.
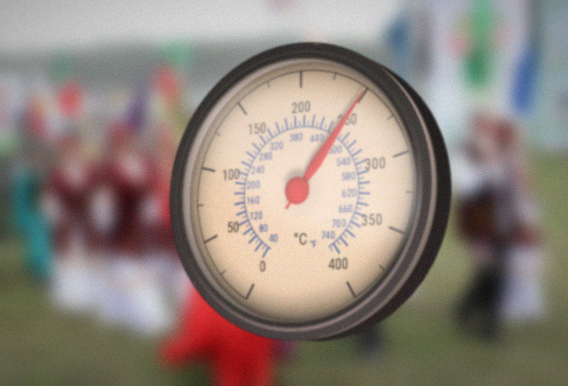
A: 250
